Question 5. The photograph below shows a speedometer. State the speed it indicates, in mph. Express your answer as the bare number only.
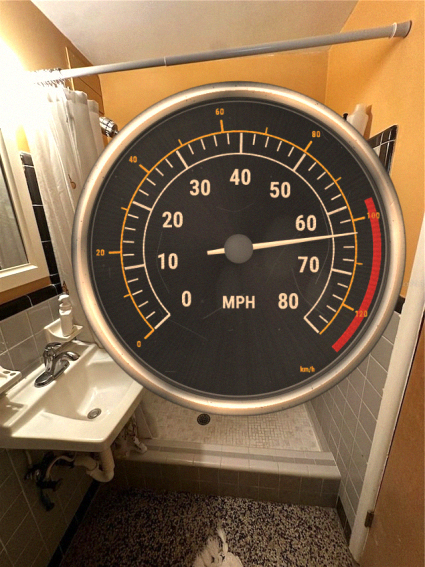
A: 64
